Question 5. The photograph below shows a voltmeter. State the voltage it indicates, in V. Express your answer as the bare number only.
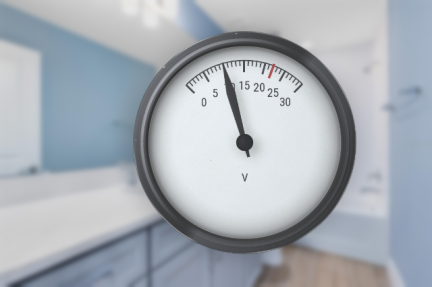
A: 10
